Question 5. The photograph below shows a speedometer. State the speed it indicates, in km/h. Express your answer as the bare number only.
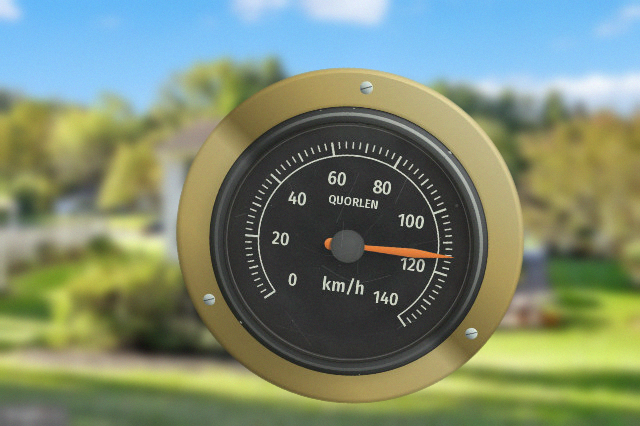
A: 114
